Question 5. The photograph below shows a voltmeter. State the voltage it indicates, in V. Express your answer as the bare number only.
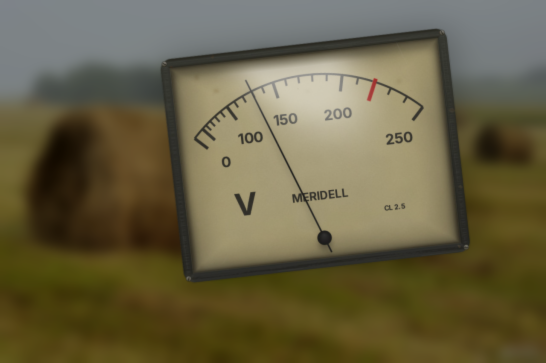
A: 130
